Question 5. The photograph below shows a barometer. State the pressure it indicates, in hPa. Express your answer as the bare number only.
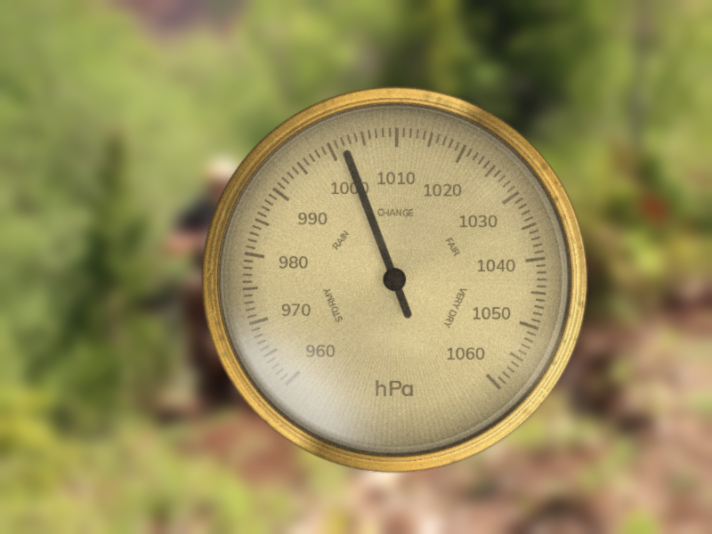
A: 1002
